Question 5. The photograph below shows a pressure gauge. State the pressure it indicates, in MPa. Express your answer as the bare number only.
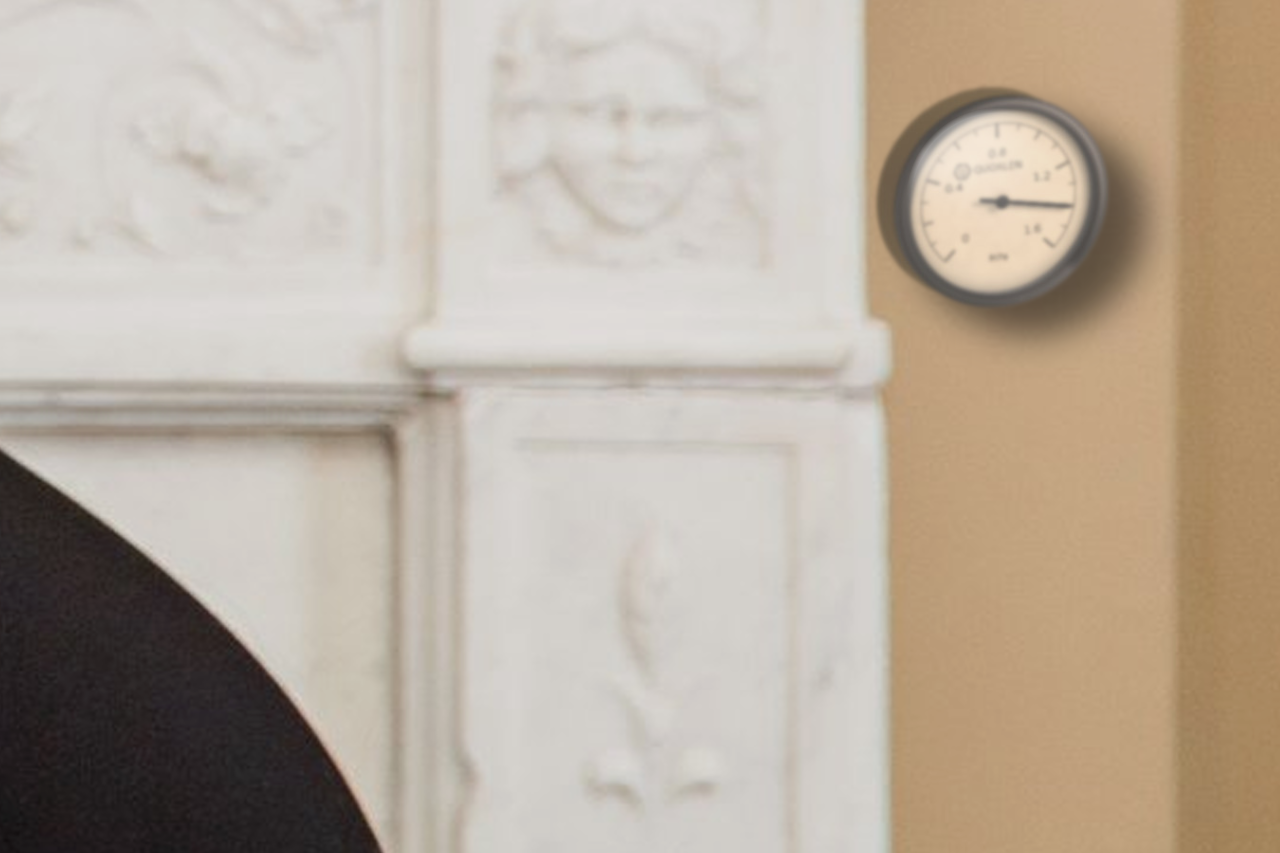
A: 1.4
